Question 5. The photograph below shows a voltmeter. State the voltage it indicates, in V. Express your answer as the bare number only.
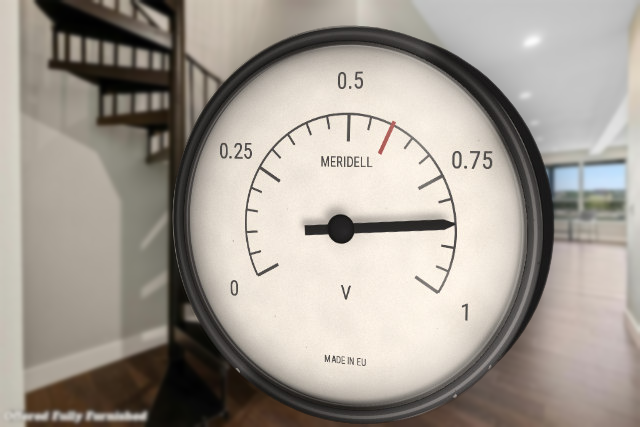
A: 0.85
